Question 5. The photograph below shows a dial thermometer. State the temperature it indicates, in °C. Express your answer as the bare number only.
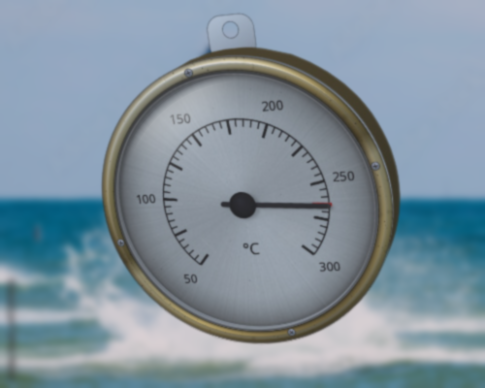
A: 265
